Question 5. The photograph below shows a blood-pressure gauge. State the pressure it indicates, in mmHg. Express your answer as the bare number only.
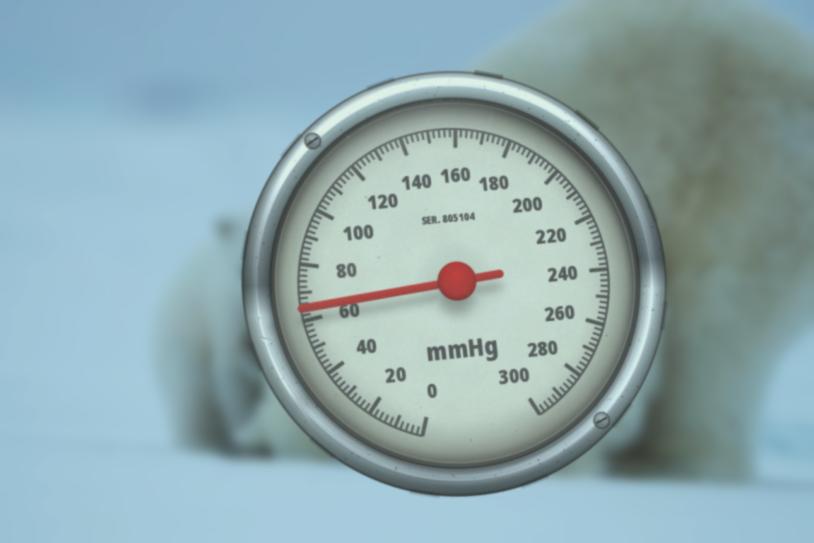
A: 64
